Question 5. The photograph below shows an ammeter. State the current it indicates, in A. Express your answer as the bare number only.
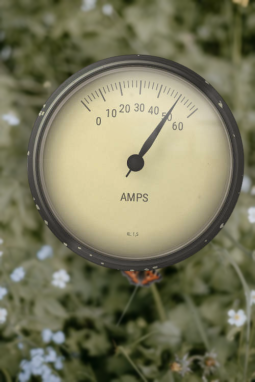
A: 50
